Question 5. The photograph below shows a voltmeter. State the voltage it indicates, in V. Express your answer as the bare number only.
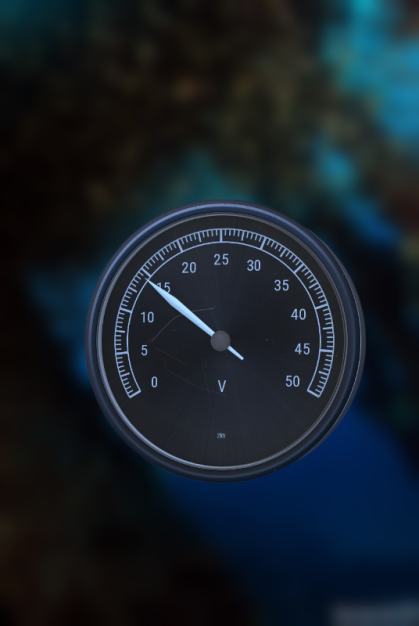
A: 14.5
